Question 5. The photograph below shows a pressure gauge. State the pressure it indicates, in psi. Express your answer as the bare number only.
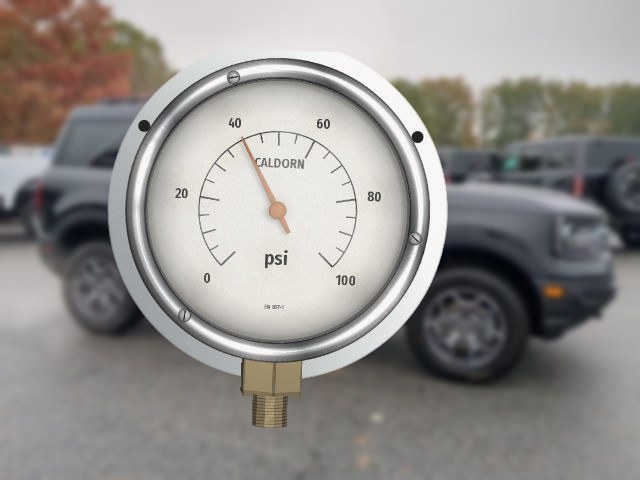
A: 40
